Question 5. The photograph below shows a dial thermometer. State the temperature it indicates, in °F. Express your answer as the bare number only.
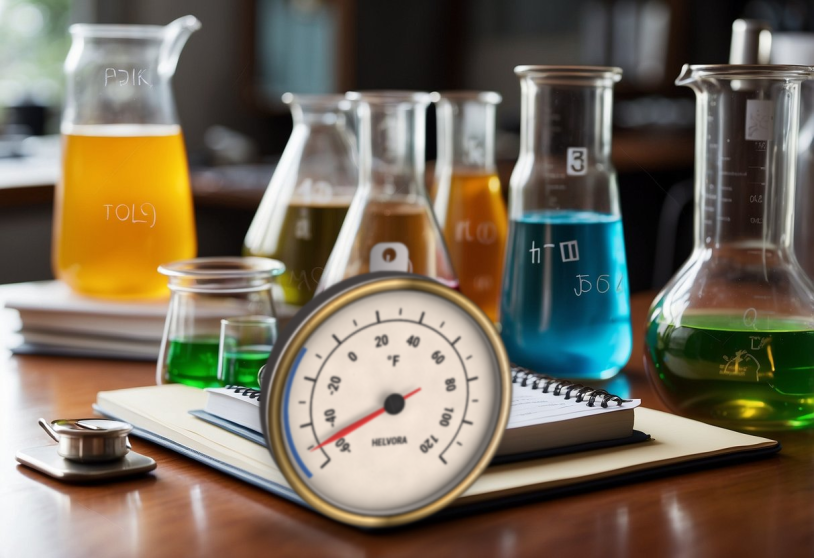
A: -50
